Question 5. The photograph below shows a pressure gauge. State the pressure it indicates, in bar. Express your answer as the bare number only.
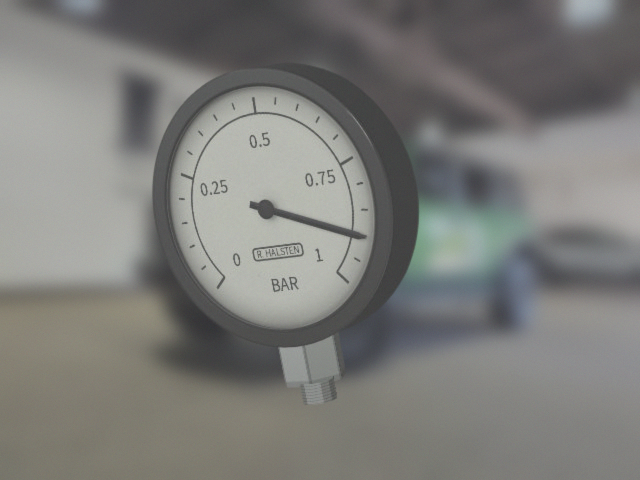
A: 0.9
